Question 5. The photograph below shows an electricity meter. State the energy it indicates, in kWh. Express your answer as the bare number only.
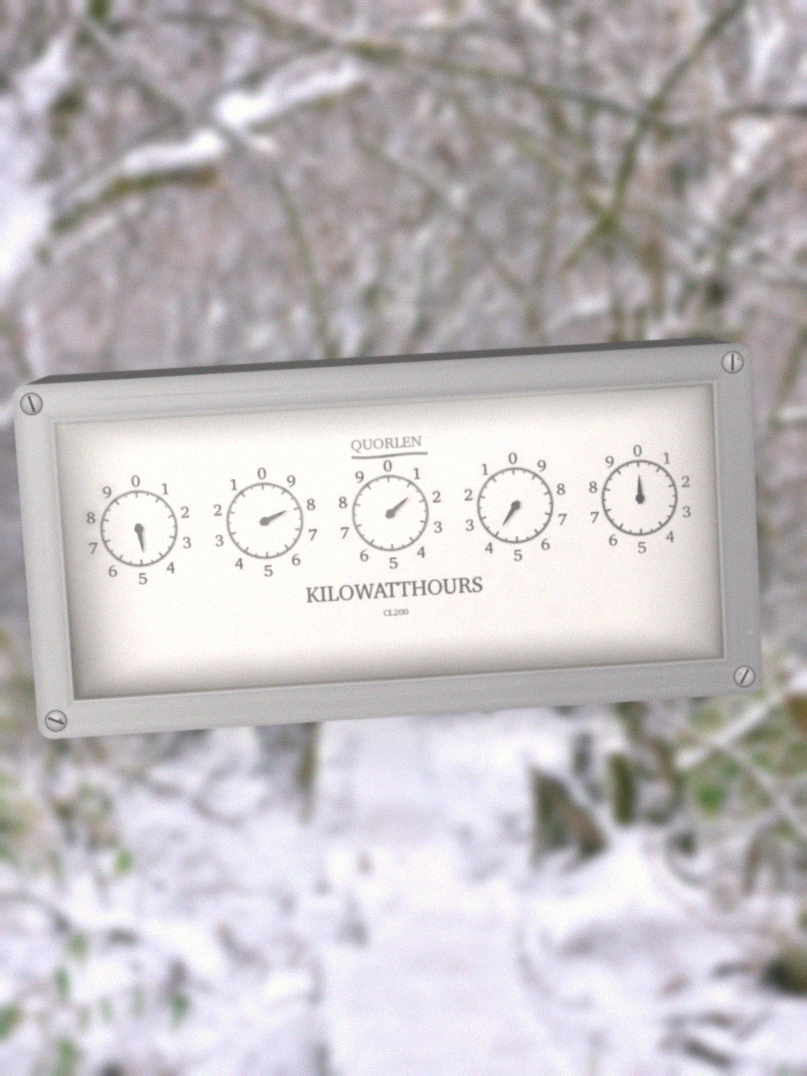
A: 48140
